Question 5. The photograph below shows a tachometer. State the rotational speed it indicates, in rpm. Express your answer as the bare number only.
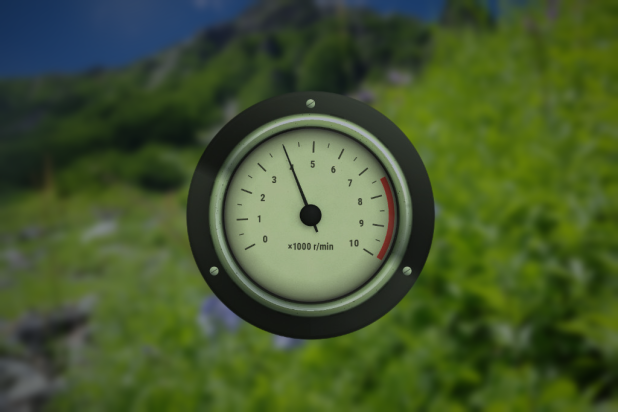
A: 4000
